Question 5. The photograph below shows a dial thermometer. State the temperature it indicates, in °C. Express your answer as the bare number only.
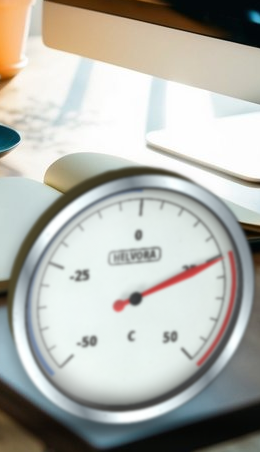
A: 25
